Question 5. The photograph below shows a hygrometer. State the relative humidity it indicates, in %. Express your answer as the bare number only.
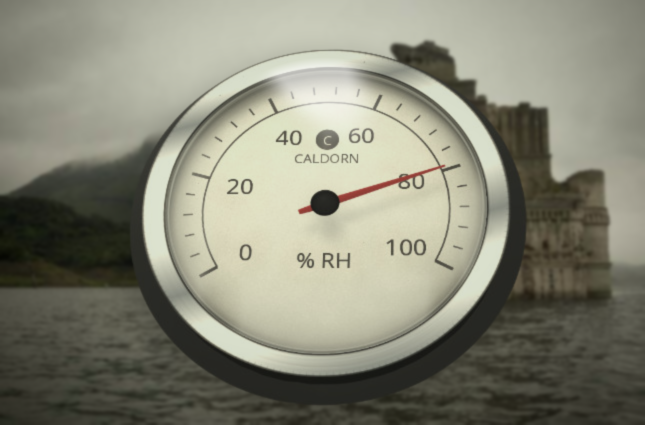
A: 80
